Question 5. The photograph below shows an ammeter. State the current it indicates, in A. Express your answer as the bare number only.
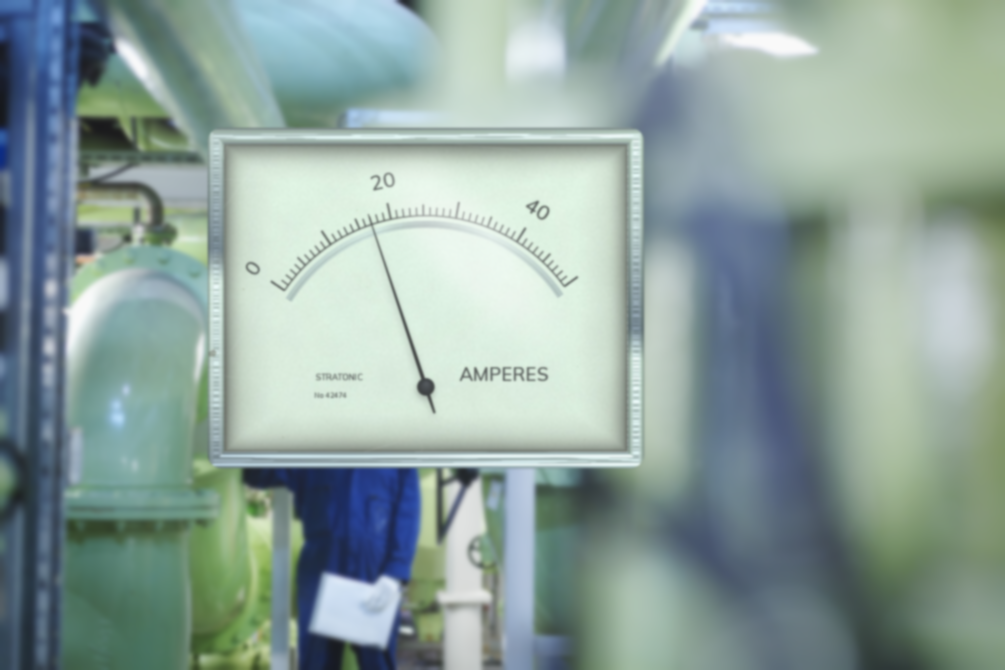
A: 17
